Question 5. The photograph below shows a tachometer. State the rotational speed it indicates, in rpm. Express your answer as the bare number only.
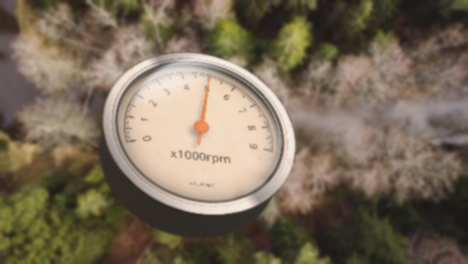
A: 5000
